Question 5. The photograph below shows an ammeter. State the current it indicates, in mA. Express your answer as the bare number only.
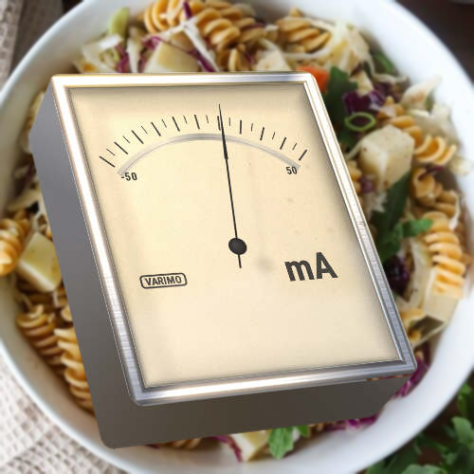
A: 10
